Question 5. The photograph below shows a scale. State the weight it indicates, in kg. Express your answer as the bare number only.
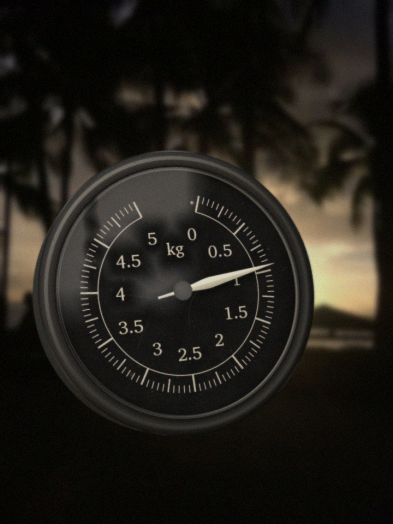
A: 0.95
